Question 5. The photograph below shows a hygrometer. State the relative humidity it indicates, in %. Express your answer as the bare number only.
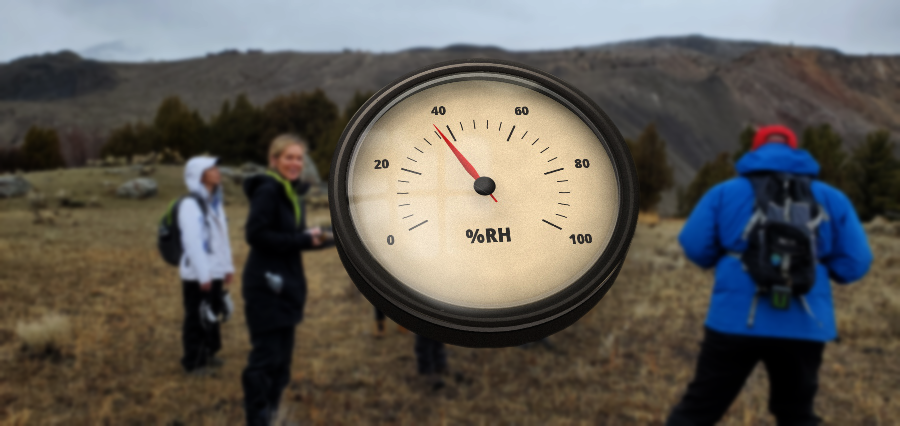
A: 36
